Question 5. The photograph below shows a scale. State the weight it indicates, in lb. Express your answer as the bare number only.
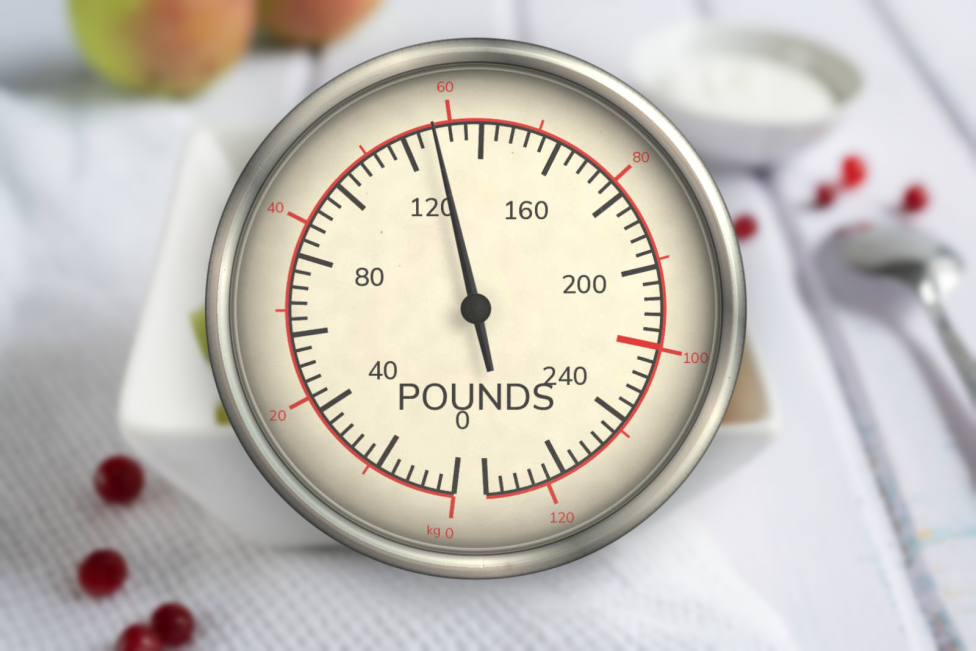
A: 128
